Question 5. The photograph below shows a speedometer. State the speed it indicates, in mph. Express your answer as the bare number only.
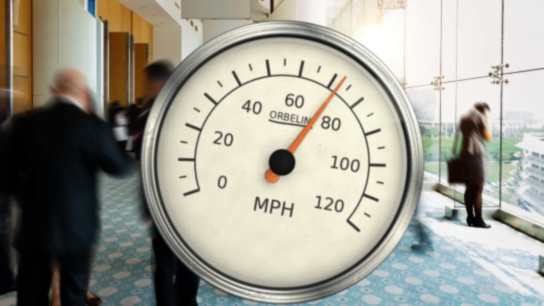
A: 72.5
